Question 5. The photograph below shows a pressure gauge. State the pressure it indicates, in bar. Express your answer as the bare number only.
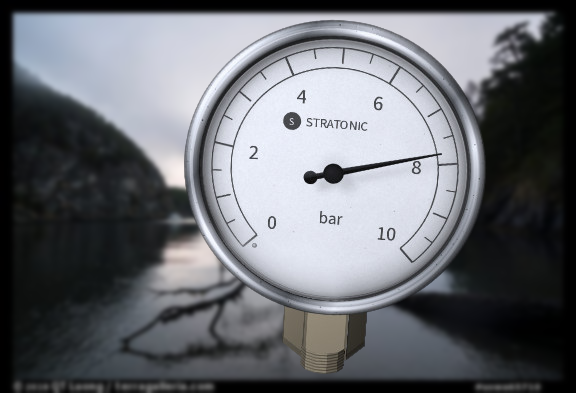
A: 7.75
